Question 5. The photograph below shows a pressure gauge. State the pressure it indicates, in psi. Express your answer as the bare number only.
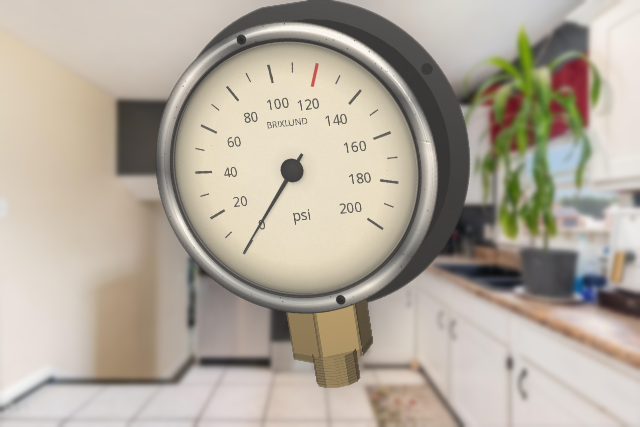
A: 0
